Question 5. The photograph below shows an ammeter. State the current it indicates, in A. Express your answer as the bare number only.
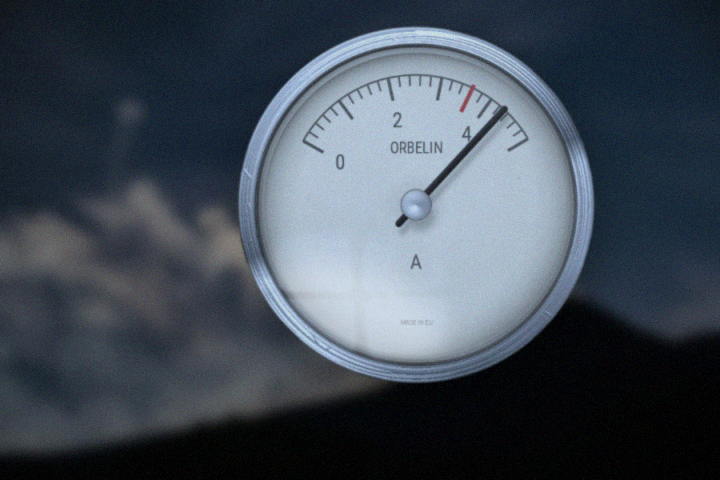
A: 4.3
